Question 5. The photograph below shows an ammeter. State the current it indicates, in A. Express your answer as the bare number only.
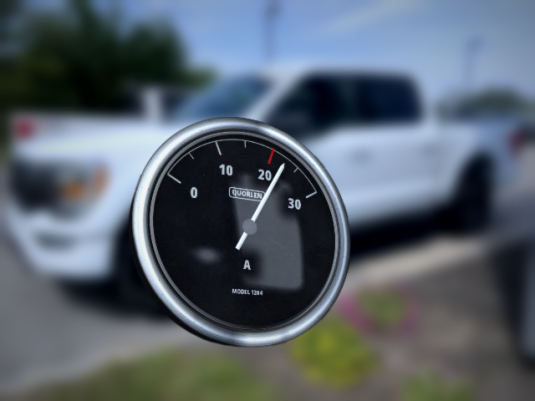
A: 22.5
